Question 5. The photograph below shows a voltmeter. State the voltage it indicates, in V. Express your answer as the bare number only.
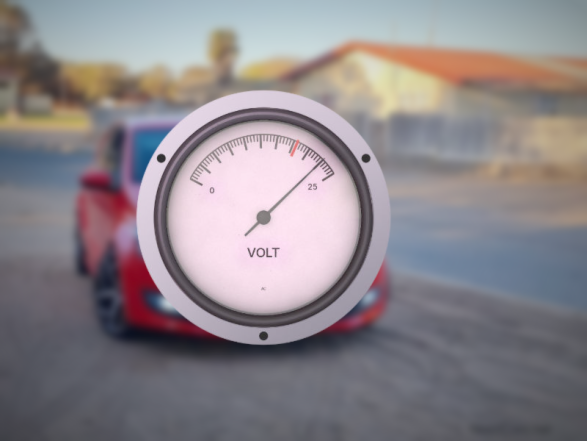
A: 22.5
